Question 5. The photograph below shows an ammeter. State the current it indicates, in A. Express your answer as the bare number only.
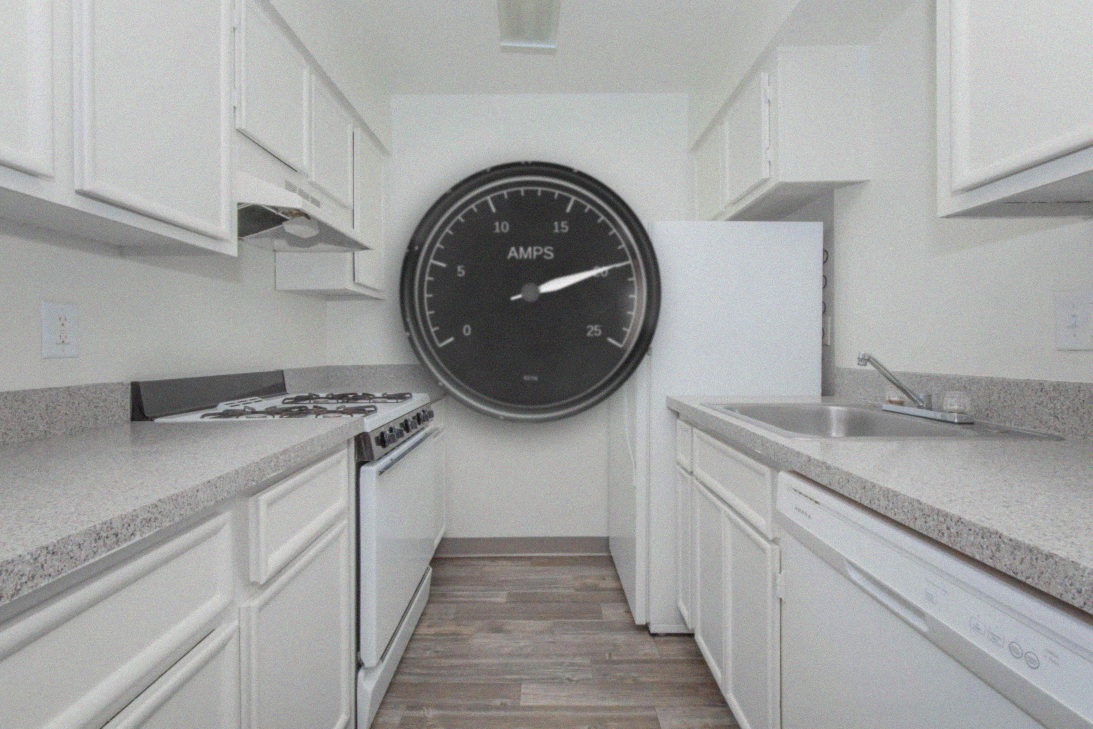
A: 20
